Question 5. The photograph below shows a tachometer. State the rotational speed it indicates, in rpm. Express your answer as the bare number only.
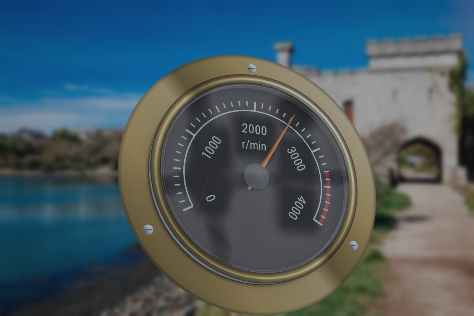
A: 2500
